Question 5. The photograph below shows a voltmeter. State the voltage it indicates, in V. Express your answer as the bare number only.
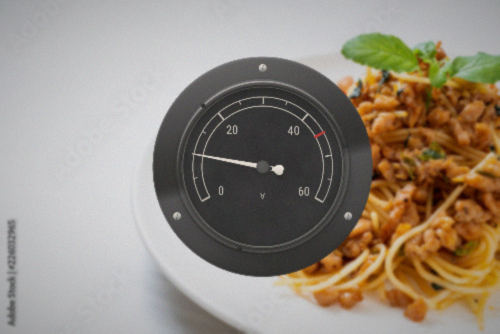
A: 10
